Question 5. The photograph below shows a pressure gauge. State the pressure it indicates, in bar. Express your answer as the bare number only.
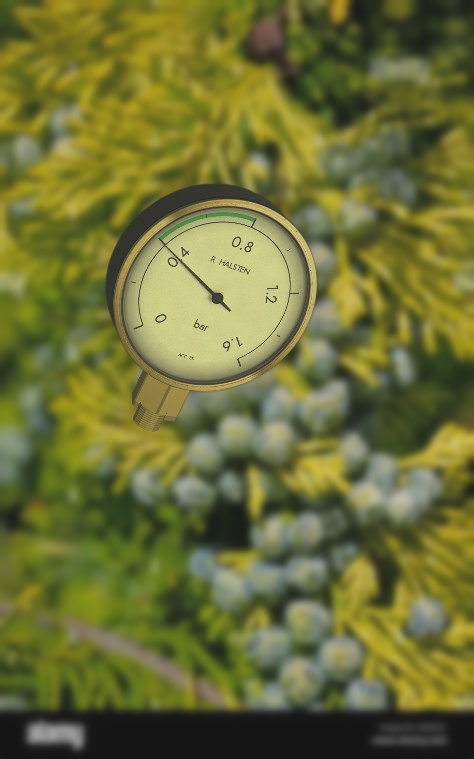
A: 0.4
